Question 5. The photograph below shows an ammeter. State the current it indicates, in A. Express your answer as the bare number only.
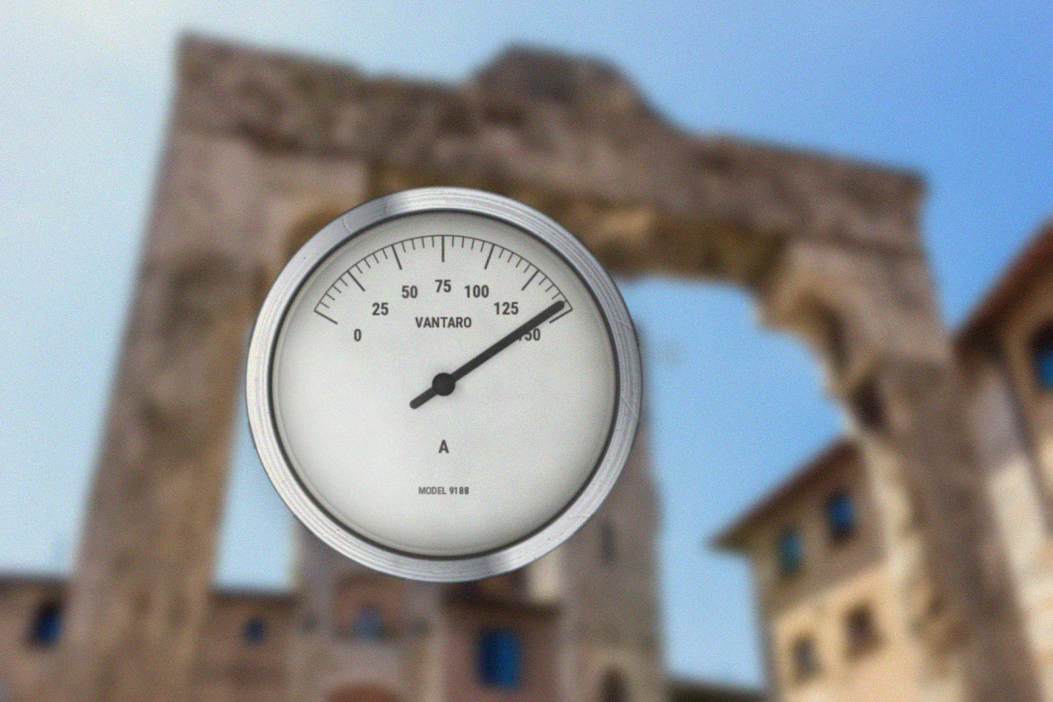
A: 145
